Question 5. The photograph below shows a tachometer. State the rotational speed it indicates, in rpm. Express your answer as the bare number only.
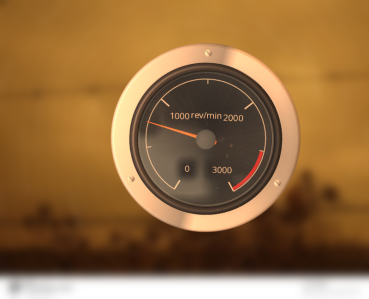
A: 750
